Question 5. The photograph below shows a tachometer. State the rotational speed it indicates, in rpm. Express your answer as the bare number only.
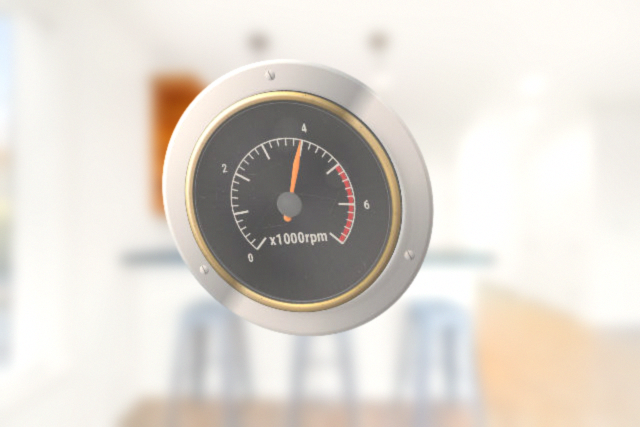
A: 4000
